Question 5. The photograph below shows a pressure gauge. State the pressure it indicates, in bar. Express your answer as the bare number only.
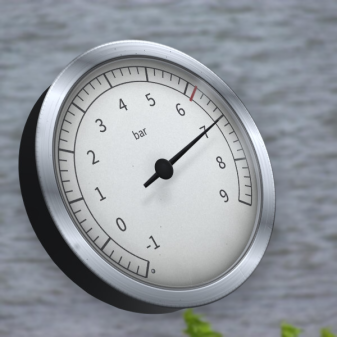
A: 7
